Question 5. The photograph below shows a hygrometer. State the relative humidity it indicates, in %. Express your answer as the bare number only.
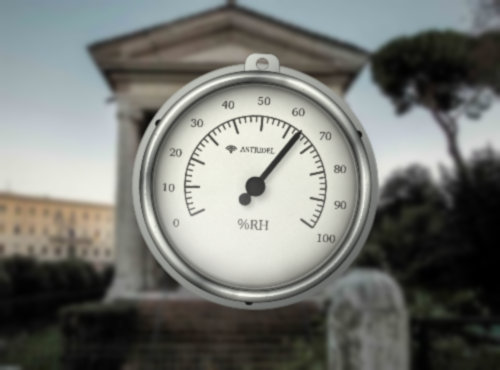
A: 64
